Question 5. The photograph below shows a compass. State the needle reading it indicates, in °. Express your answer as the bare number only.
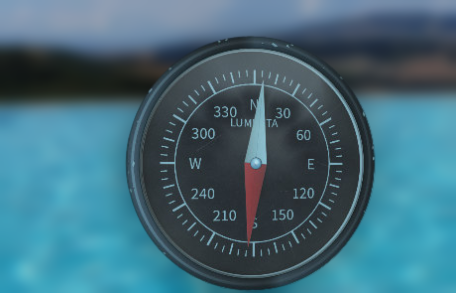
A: 185
